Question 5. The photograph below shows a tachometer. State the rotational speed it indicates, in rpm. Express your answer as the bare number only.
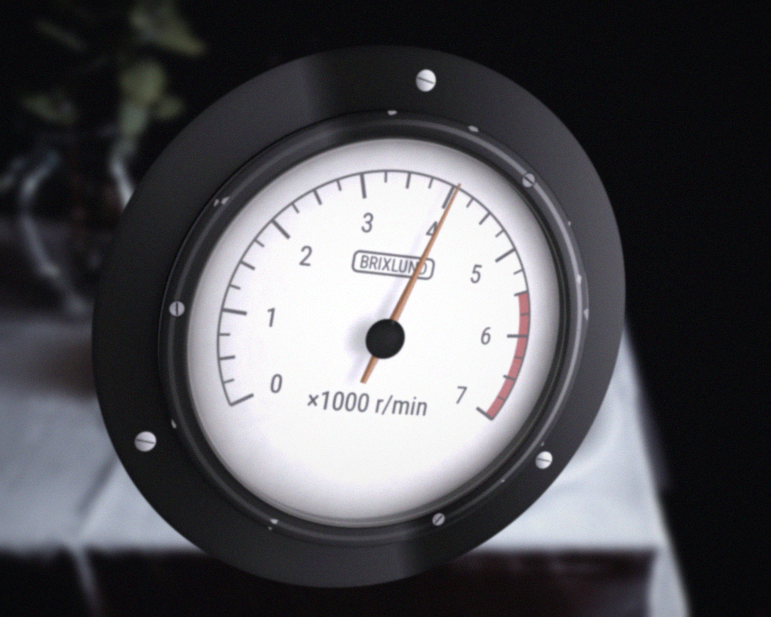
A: 4000
